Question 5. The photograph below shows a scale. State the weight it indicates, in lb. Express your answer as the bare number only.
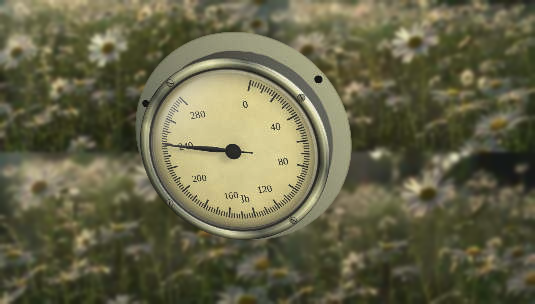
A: 240
